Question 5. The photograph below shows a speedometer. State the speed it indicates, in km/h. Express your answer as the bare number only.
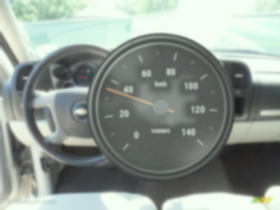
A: 35
